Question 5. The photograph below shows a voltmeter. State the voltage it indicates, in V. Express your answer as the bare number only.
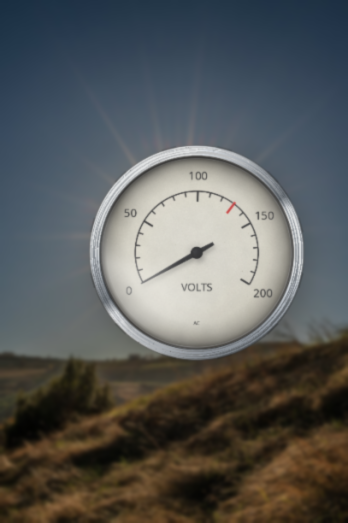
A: 0
